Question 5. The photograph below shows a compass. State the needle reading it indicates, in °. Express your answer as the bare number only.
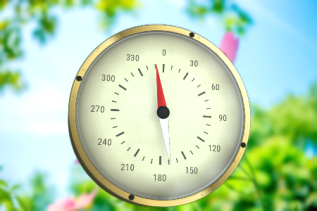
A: 350
